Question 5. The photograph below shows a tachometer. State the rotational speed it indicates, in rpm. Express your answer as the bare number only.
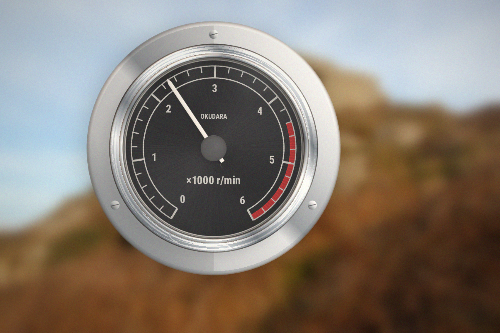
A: 2300
